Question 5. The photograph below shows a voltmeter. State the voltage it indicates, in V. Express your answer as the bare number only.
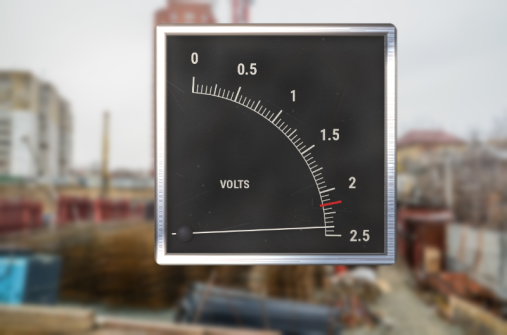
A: 2.4
